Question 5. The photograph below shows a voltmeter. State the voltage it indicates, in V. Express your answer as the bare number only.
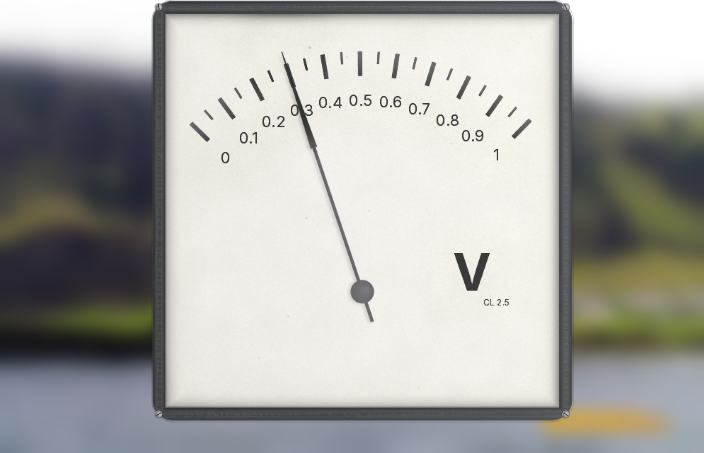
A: 0.3
